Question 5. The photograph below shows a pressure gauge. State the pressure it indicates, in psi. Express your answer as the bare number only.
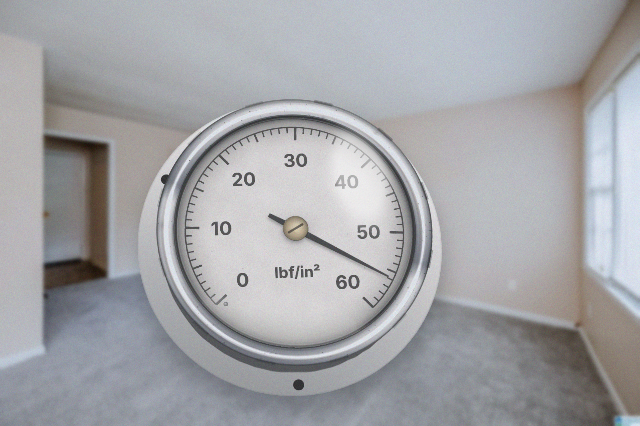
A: 56
